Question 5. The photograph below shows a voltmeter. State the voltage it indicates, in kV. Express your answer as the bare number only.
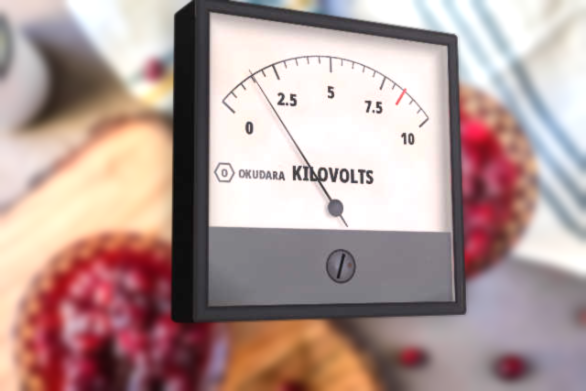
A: 1.5
